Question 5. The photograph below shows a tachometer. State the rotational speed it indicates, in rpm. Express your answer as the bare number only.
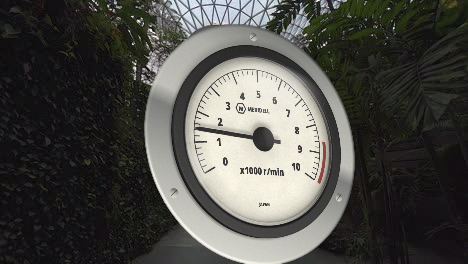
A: 1400
